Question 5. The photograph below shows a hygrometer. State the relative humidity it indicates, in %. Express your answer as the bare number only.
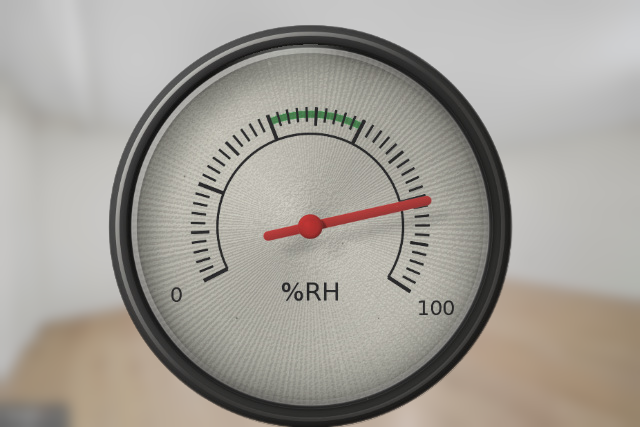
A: 81
